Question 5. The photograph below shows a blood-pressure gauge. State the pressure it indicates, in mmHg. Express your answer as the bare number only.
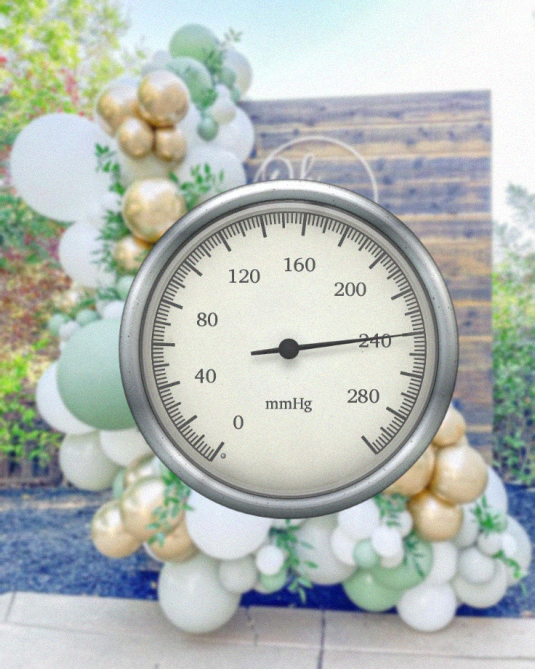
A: 240
